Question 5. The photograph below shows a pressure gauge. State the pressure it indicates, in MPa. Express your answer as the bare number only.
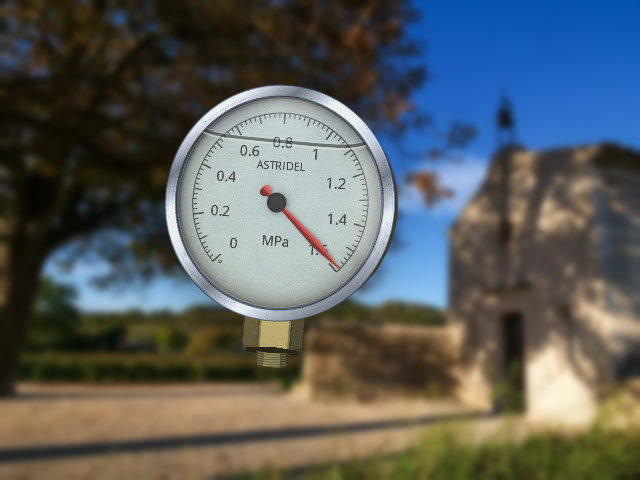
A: 1.58
